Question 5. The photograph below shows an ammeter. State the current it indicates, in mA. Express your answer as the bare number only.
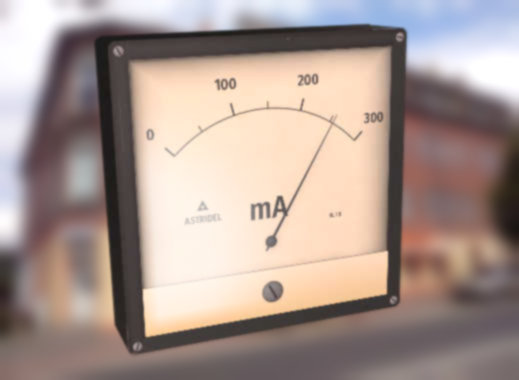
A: 250
